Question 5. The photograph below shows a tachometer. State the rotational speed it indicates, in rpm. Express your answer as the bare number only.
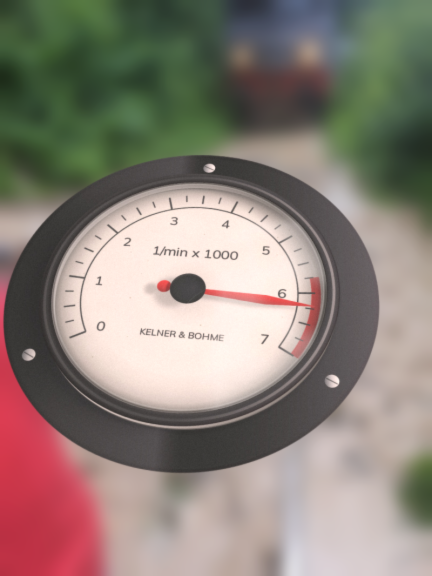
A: 6250
